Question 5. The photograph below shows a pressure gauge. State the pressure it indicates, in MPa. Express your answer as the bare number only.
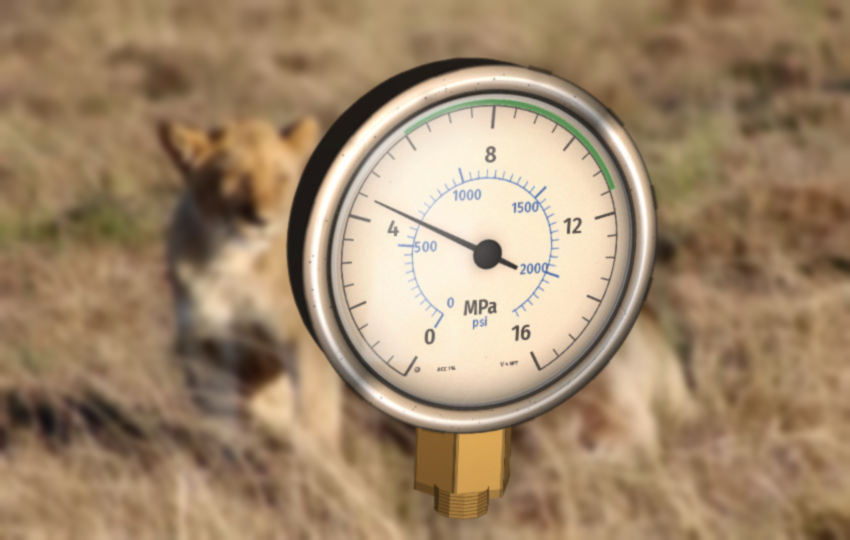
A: 4.5
